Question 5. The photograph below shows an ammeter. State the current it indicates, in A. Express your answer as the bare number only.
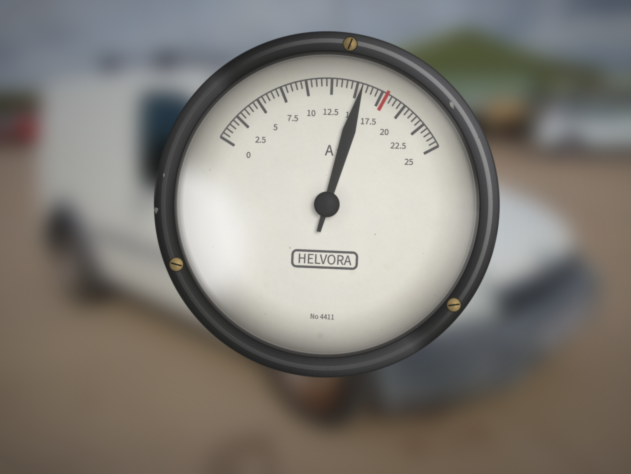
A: 15.5
